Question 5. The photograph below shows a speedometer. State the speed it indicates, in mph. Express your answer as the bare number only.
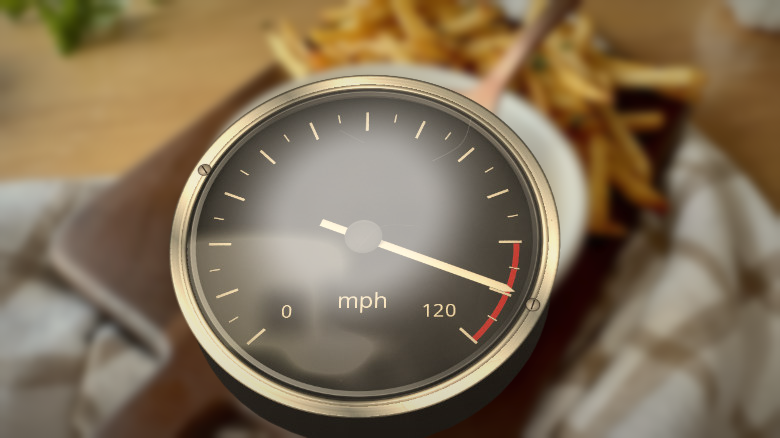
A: 110
